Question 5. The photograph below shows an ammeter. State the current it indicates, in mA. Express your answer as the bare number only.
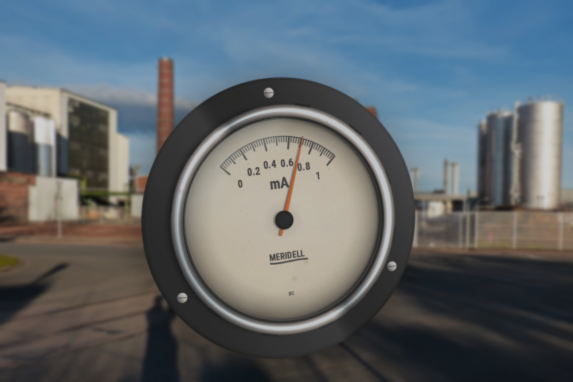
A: 0.7
